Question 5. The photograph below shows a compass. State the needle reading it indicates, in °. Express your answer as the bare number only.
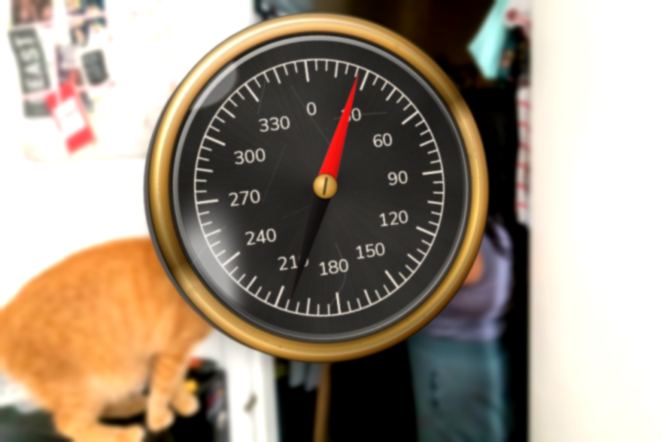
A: 25
